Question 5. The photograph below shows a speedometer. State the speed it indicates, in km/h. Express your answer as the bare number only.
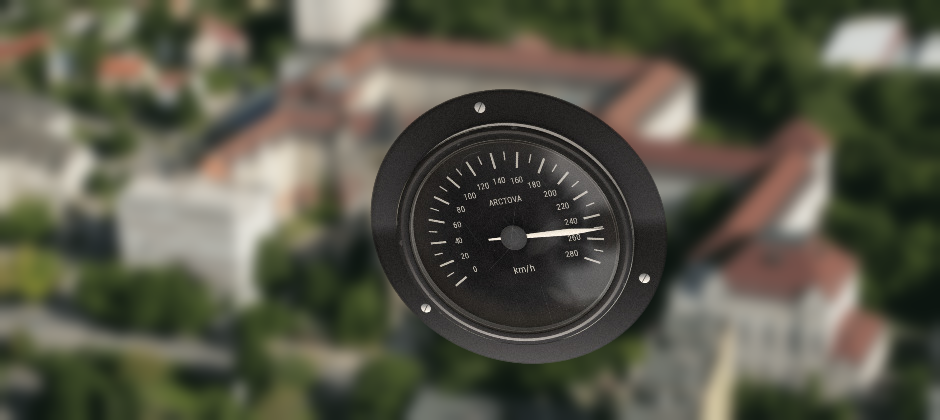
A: 250
